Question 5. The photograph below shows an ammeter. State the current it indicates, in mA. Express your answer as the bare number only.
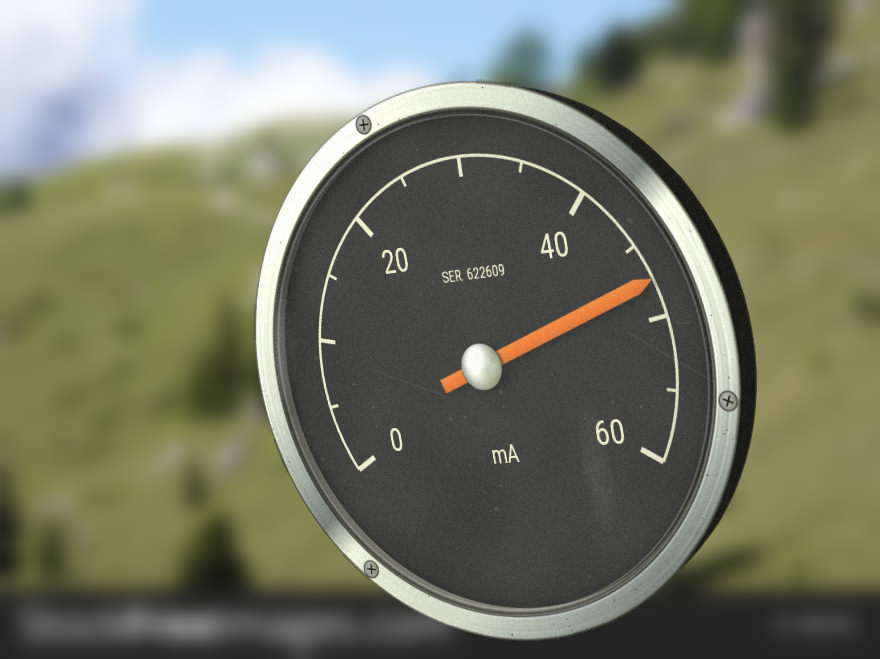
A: 47.5
